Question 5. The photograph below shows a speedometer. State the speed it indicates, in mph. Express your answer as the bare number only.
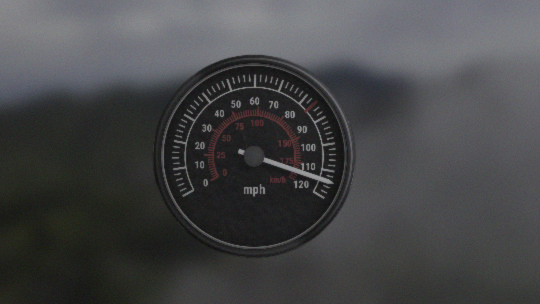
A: 114
